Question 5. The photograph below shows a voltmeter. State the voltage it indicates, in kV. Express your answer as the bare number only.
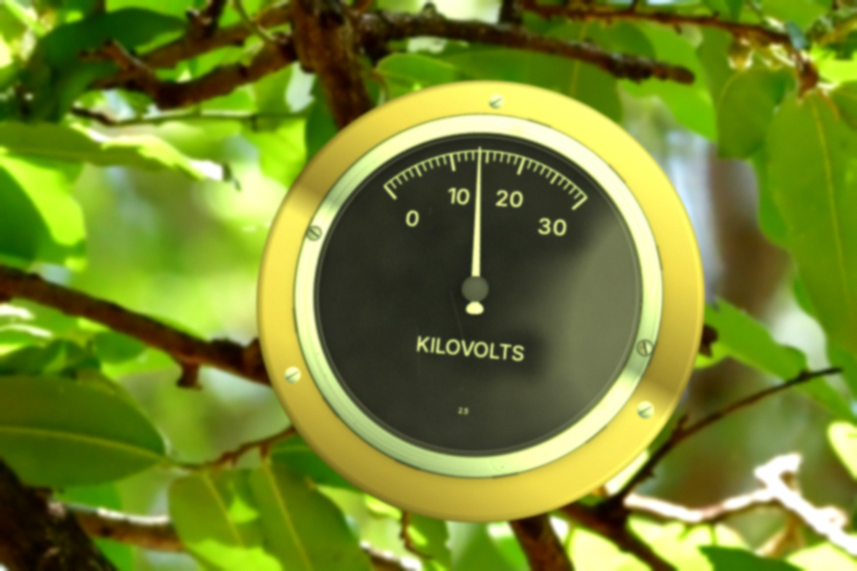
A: 14
